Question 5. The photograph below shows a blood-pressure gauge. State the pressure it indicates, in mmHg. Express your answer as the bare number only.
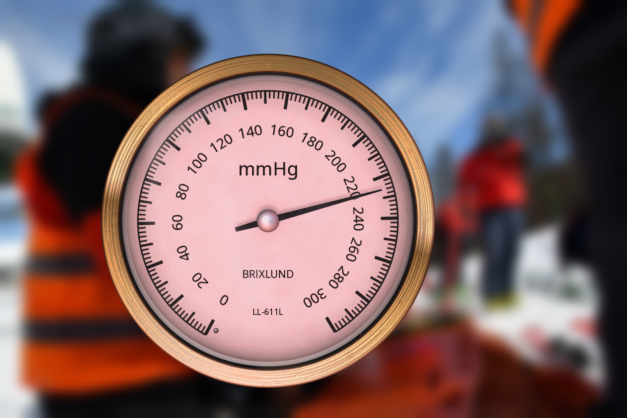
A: 226
